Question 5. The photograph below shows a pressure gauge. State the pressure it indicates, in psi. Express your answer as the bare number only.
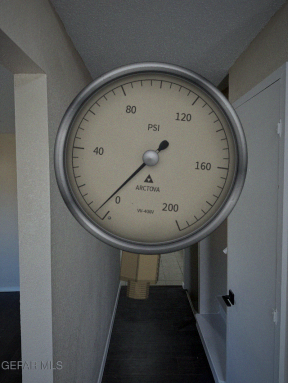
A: 5
